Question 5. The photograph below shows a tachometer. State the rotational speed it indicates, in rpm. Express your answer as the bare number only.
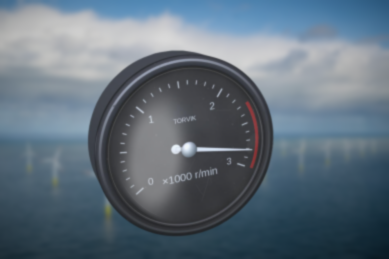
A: 2800
